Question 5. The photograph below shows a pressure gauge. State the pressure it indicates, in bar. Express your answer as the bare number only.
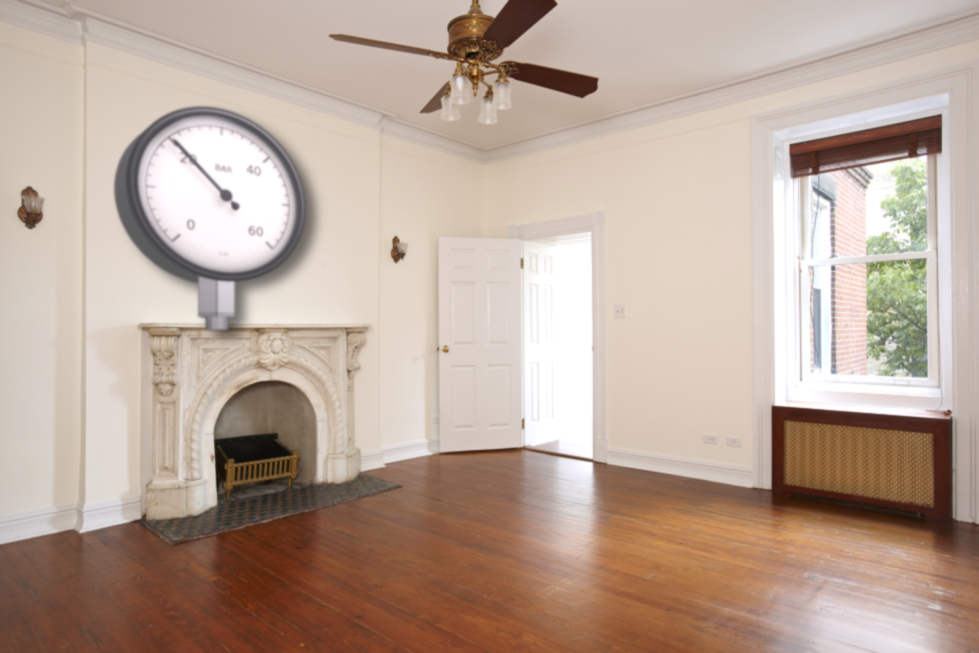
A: 20
